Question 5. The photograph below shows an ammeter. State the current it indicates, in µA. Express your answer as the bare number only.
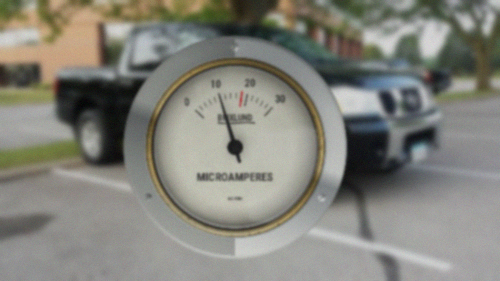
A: 10
